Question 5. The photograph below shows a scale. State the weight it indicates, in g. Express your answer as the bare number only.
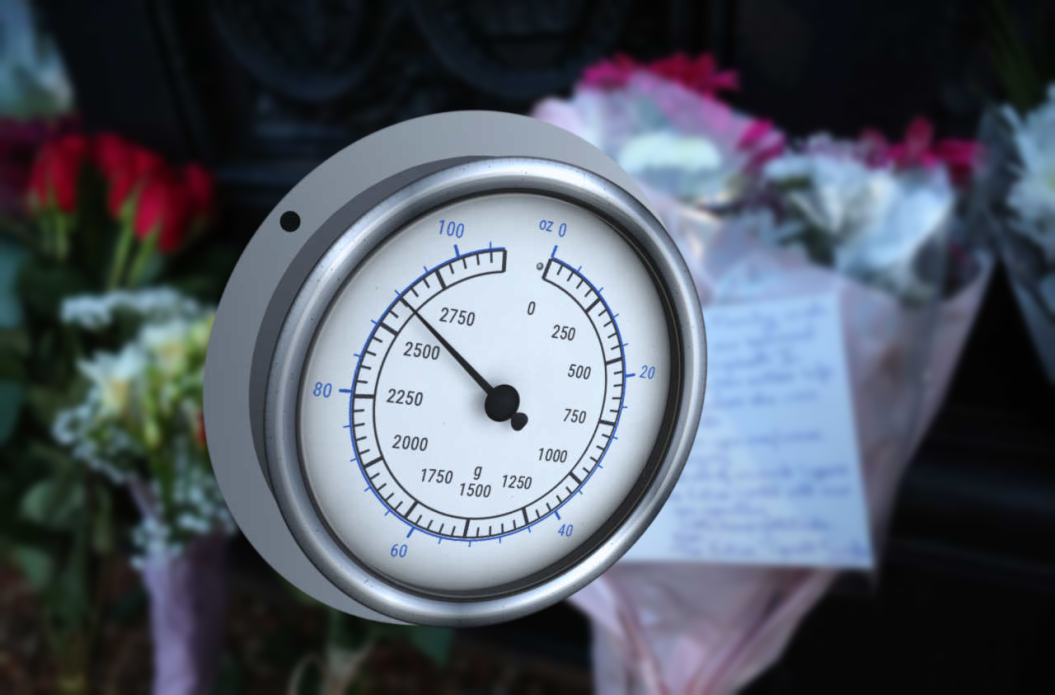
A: 2600
